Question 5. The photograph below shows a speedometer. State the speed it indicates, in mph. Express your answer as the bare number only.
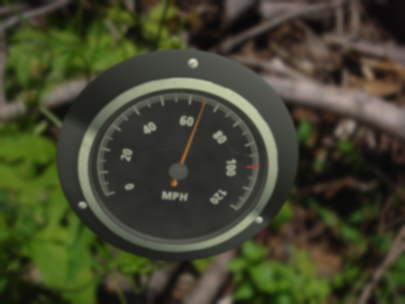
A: 65
